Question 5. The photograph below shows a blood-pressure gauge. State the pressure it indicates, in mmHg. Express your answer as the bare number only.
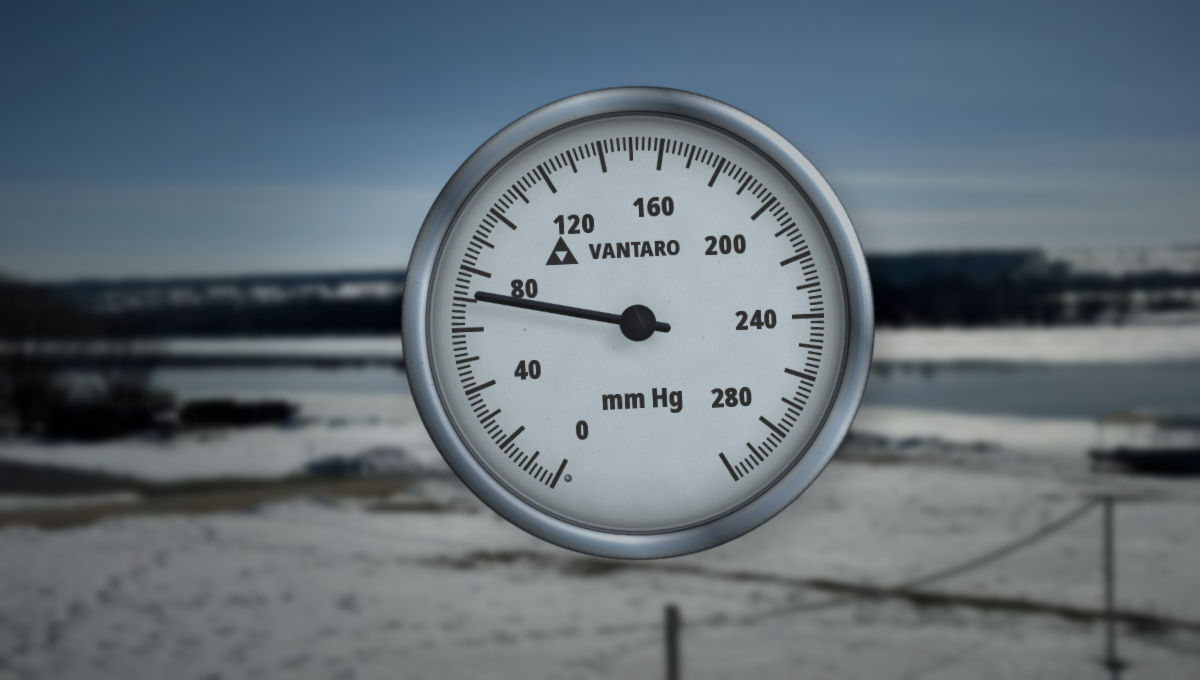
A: 72
